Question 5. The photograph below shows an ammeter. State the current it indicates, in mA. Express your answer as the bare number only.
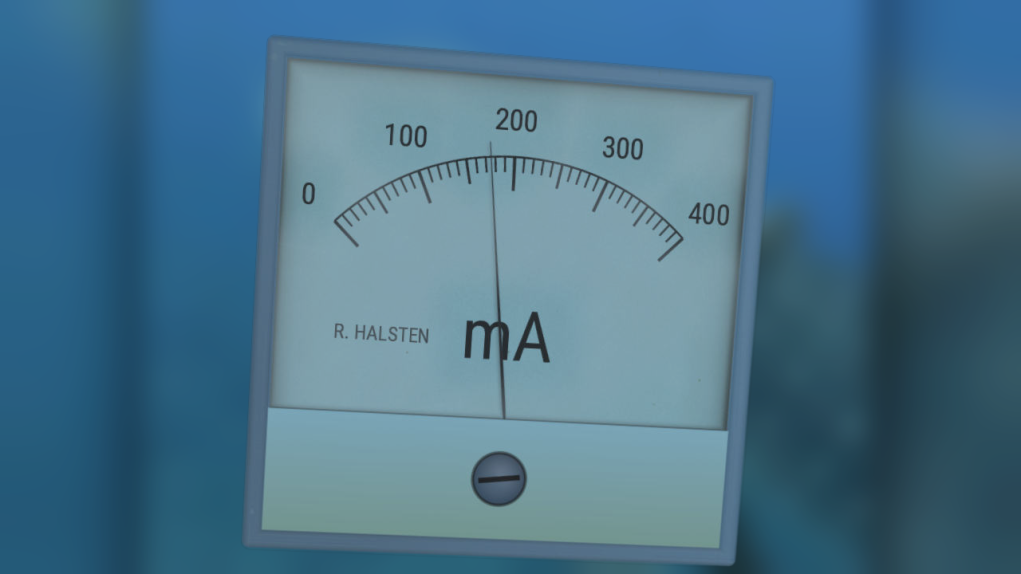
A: 175
